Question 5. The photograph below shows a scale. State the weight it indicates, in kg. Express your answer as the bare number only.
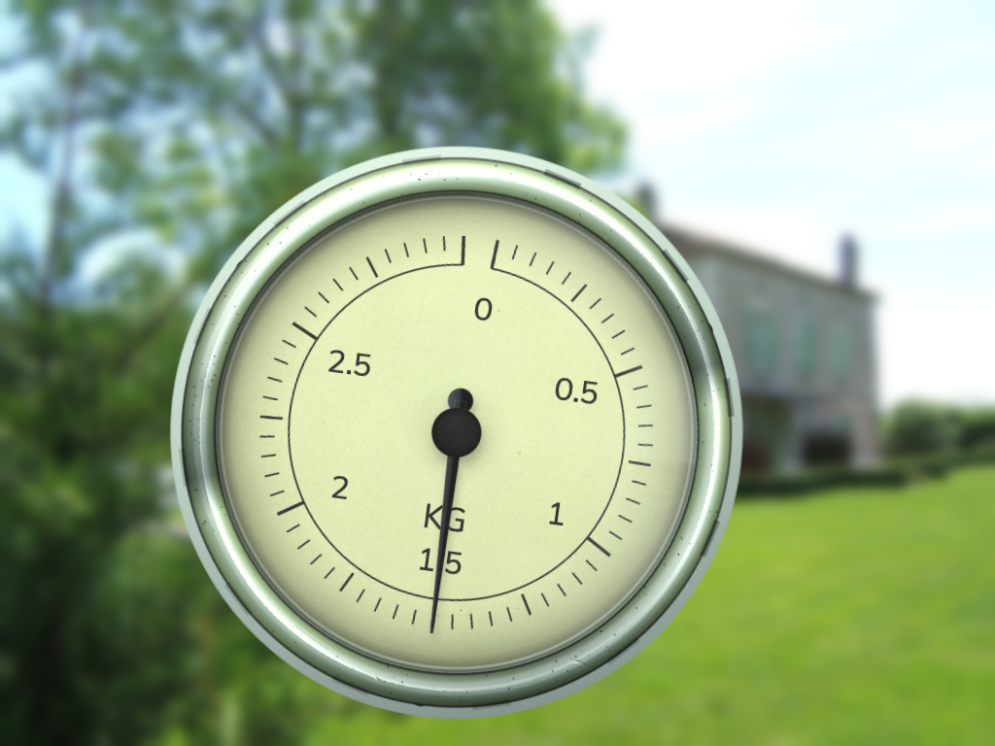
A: 1.5
